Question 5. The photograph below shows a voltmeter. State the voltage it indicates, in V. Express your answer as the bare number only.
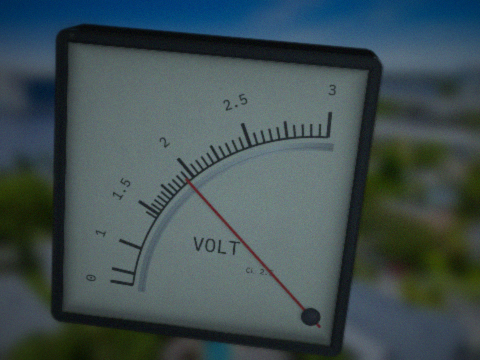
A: 1.95
